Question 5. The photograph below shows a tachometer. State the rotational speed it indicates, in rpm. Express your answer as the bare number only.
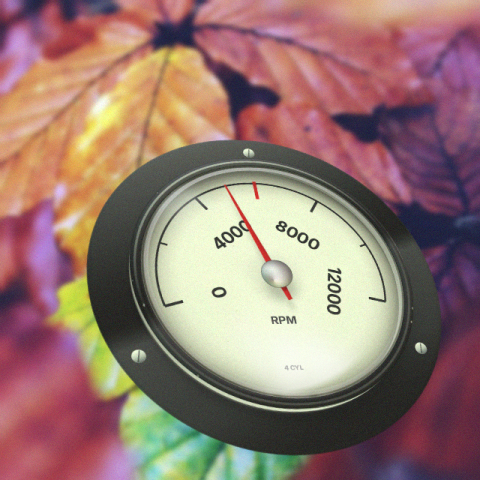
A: 5000
